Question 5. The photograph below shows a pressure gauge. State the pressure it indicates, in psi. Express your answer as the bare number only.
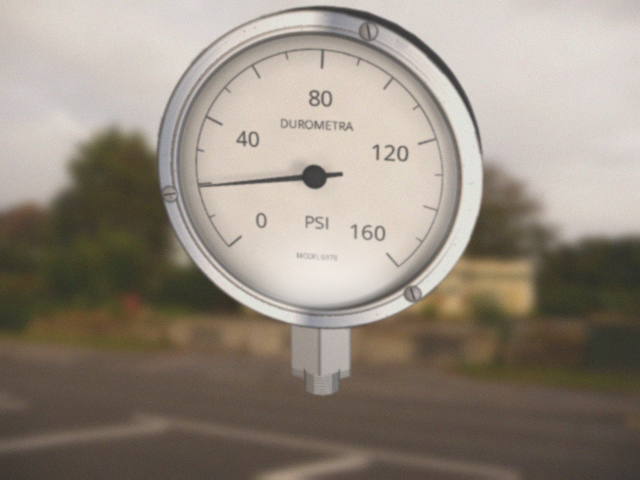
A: 20
